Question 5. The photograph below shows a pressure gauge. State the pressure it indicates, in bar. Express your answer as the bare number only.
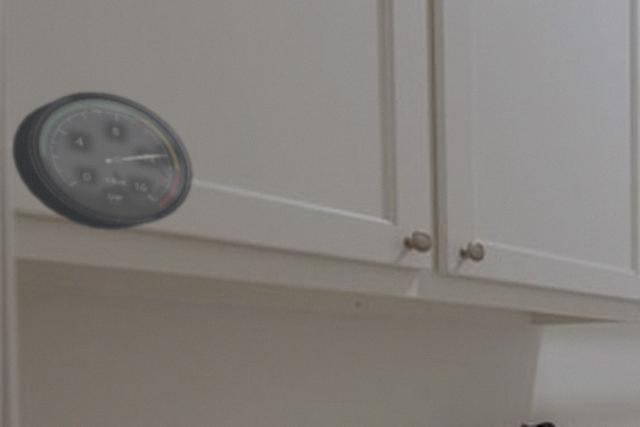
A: 12
